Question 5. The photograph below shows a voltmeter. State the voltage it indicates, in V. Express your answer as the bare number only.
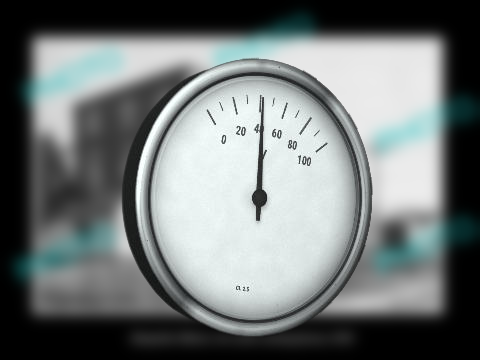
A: 40
